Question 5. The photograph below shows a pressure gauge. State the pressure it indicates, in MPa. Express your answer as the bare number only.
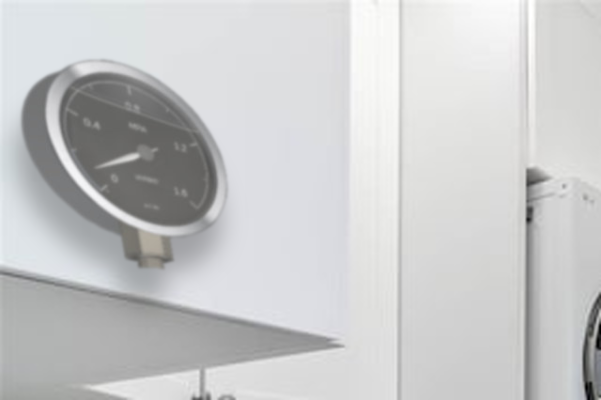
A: 0.1
